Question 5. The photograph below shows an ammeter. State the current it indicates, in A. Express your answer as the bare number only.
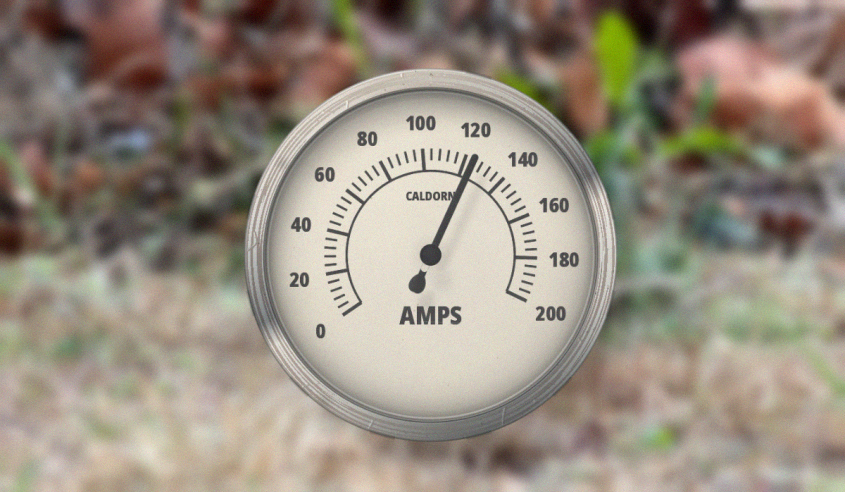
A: 124
